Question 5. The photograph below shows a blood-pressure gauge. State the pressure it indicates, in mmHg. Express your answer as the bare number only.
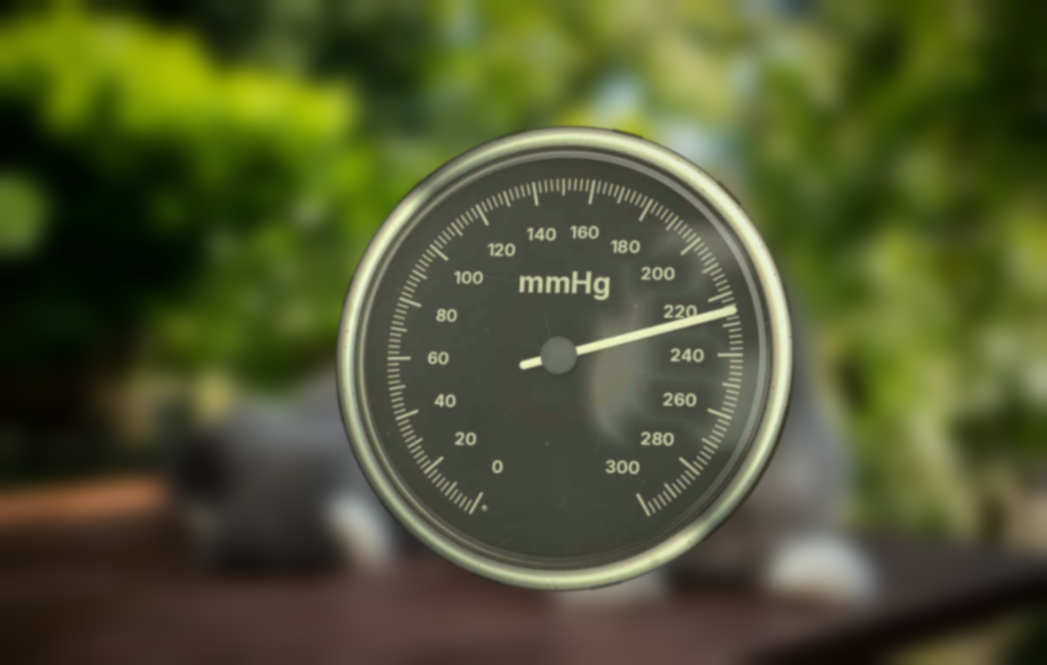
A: 226
